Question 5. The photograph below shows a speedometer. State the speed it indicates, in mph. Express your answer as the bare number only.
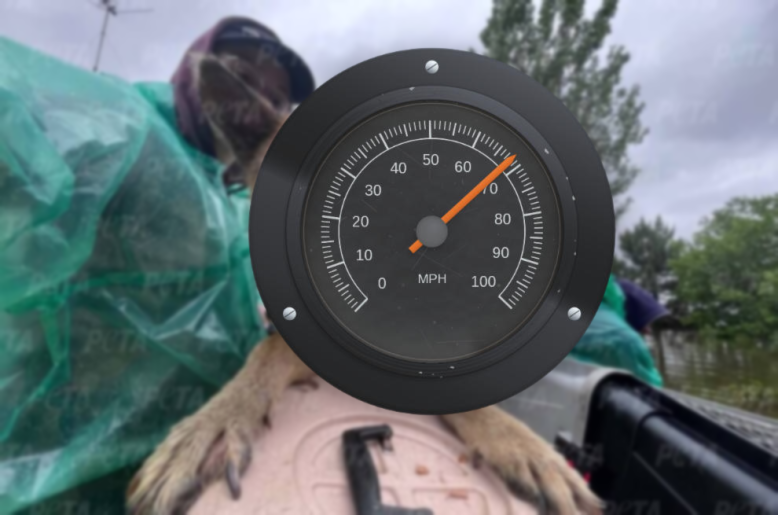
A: 68
